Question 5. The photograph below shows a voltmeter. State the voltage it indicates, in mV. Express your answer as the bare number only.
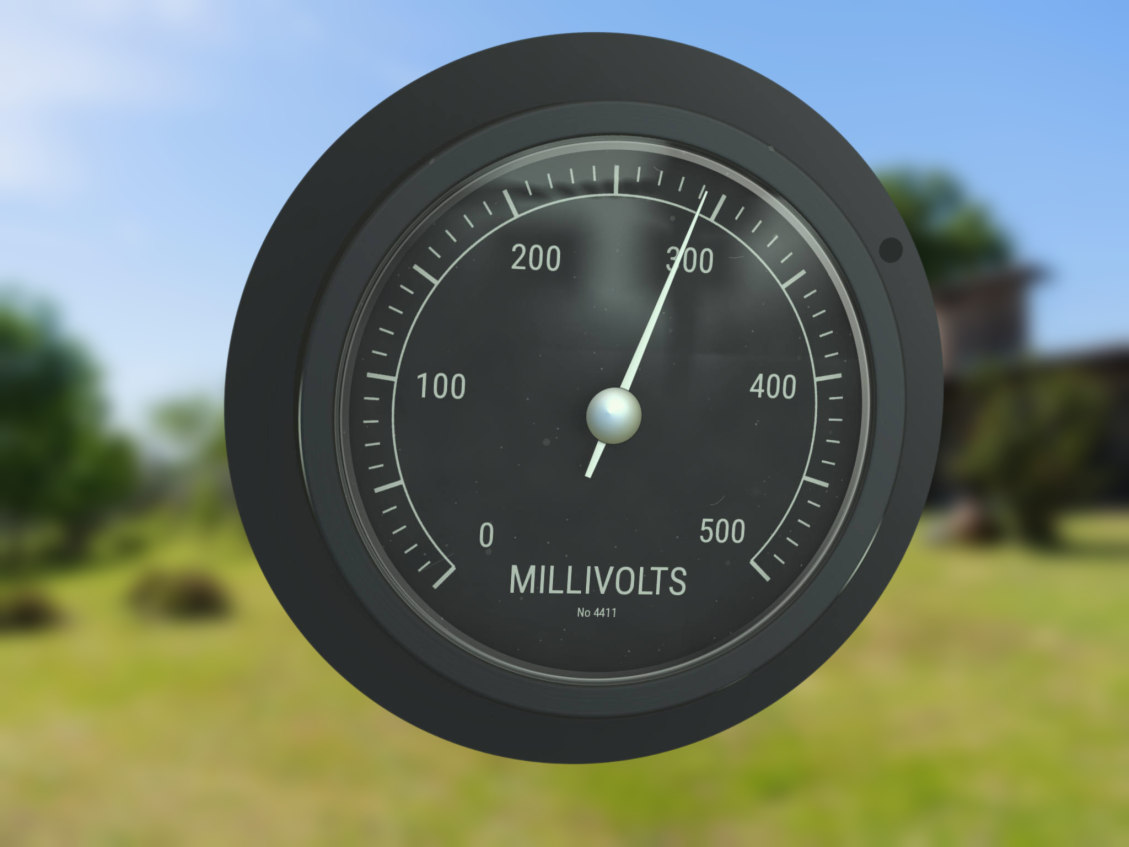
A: 290
